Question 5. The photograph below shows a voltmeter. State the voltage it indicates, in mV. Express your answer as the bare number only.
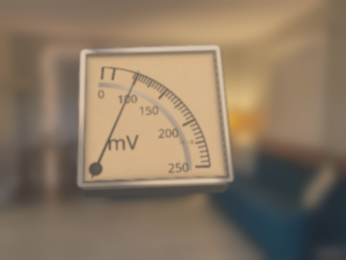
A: 100
